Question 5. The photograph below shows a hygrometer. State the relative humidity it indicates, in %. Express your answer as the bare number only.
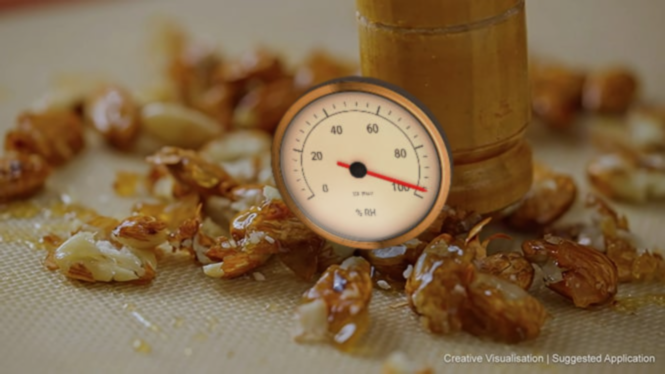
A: 96
